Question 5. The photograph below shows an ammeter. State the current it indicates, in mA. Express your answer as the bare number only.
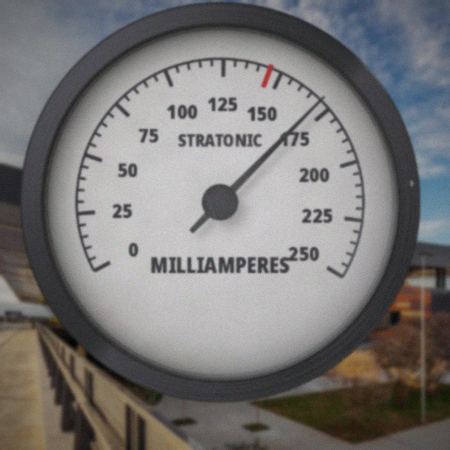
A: 170
